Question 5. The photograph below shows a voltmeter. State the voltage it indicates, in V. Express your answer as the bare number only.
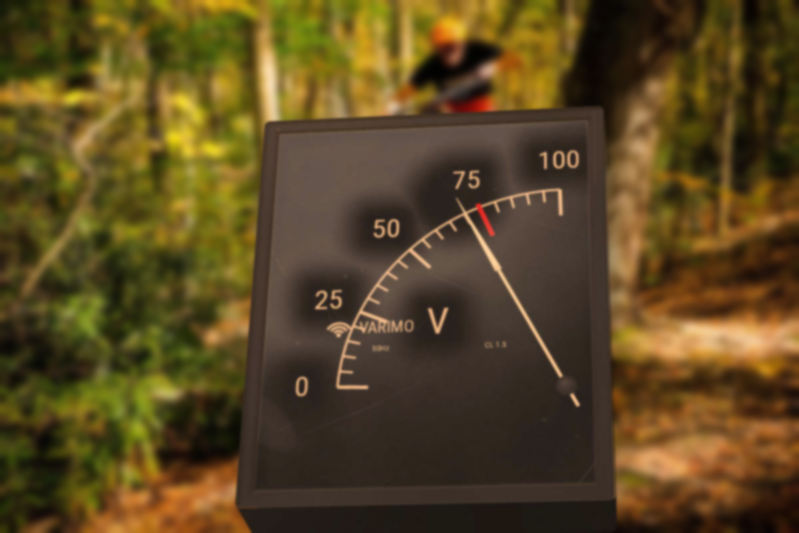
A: 70
